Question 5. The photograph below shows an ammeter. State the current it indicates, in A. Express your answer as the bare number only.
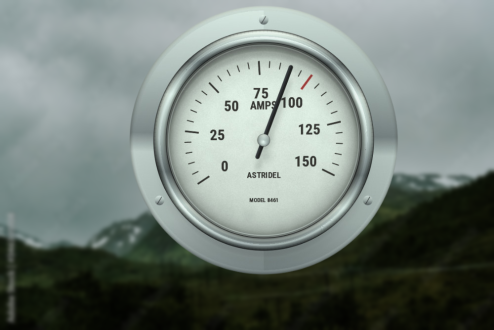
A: 90
